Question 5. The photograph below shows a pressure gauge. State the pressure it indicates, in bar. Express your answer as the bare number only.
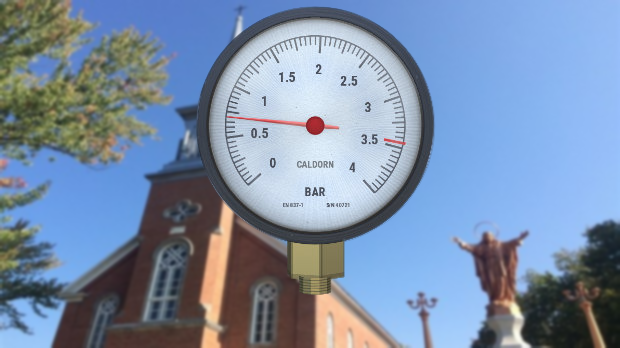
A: 0.7
